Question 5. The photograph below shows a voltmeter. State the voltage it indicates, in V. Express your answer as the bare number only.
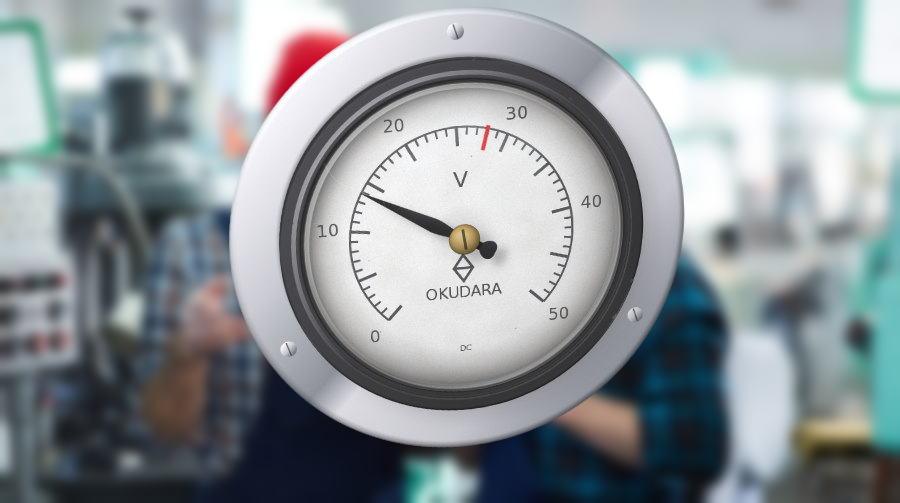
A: 14
